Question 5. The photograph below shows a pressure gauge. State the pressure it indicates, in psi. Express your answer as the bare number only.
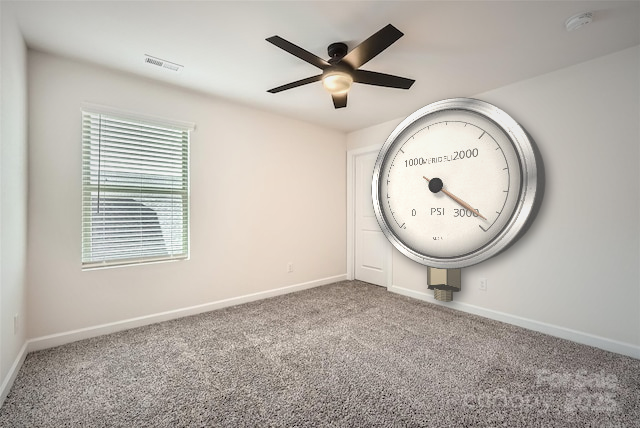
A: 2900
